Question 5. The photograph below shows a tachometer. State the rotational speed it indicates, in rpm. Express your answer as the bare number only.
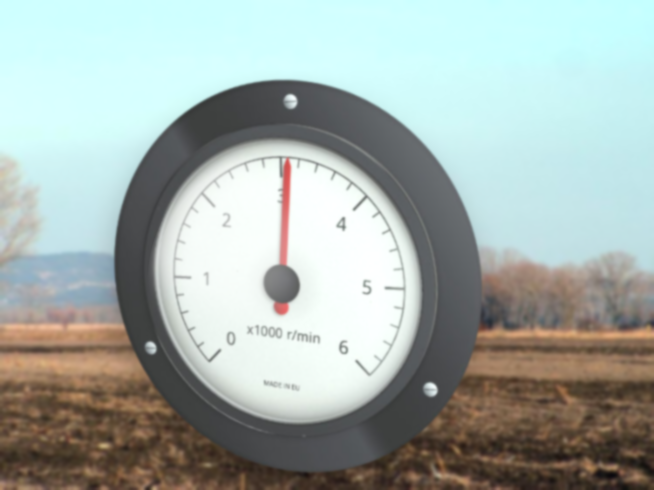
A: 3100
